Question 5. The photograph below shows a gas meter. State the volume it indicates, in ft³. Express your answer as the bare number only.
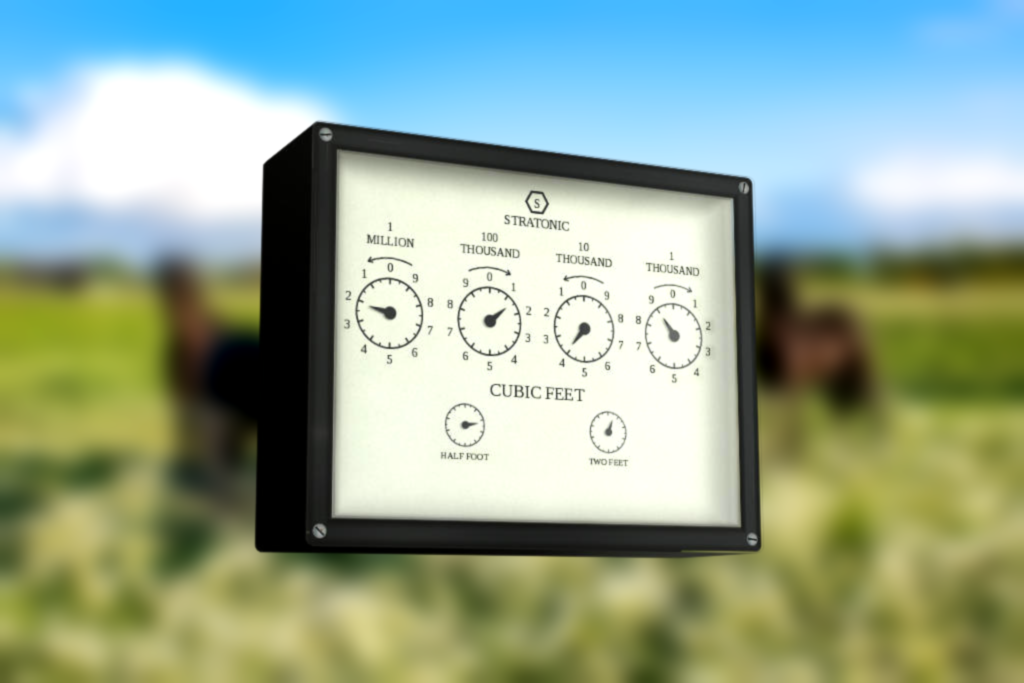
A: 213900
